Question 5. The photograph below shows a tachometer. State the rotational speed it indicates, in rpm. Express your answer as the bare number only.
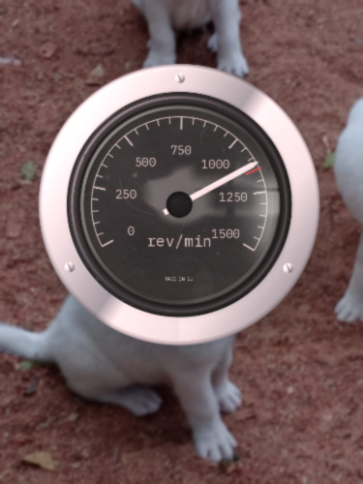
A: 1125
